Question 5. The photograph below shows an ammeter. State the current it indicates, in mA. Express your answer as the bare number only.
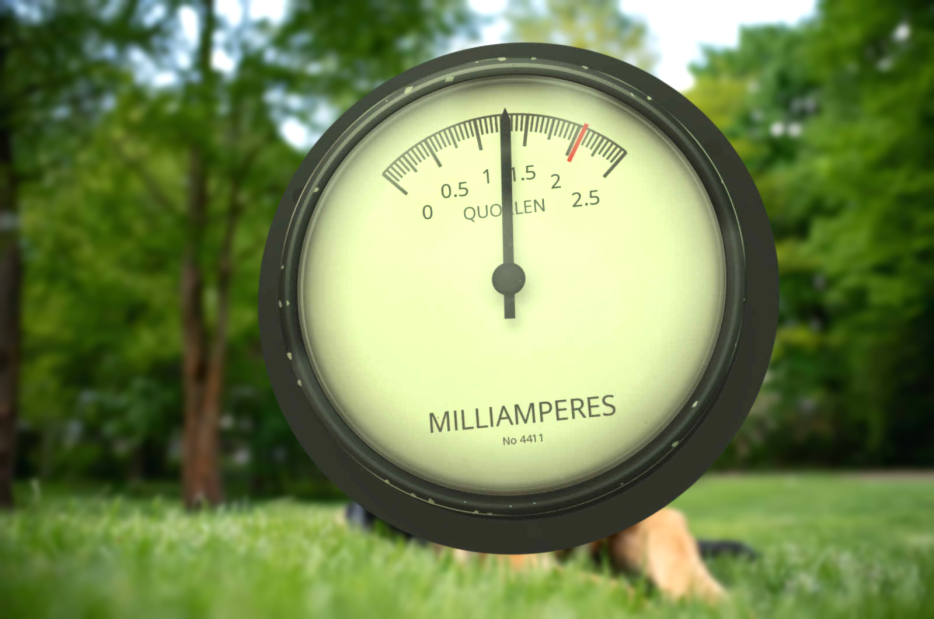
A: 1.3
